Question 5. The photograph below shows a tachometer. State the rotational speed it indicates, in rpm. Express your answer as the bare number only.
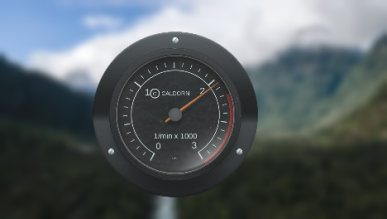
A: 2050
